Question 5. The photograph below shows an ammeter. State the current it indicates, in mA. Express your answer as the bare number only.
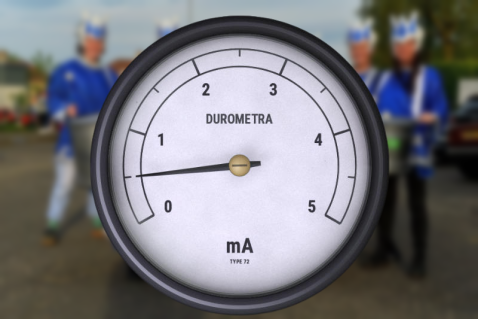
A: 0.5
